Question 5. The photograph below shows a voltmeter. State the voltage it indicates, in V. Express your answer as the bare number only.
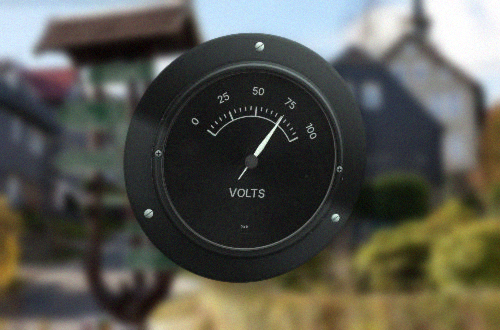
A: 75
